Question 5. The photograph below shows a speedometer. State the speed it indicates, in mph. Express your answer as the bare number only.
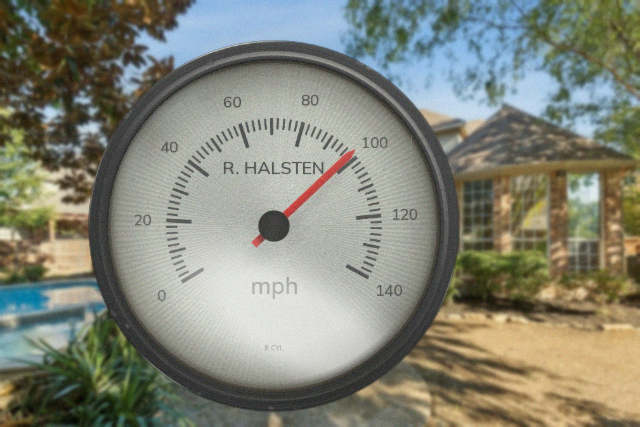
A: 98
